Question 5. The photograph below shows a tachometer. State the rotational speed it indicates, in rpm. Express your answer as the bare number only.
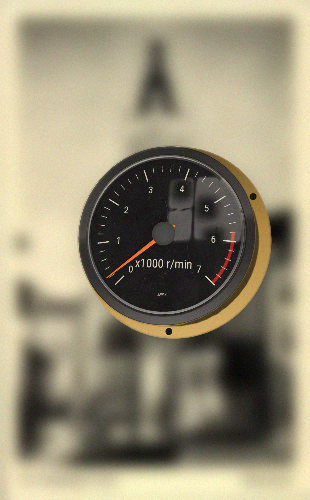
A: 200
